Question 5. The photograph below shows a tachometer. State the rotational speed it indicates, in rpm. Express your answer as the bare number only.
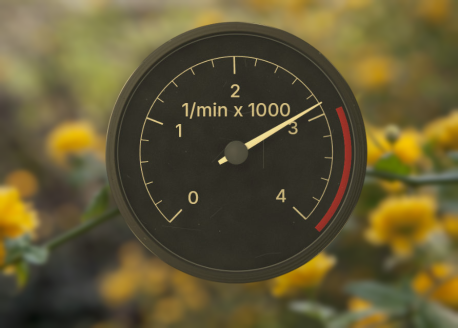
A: 2900
